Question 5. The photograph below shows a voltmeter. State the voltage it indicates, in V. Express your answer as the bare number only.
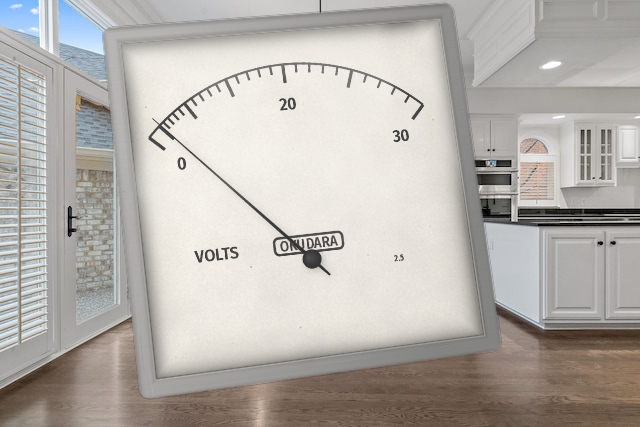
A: 5
